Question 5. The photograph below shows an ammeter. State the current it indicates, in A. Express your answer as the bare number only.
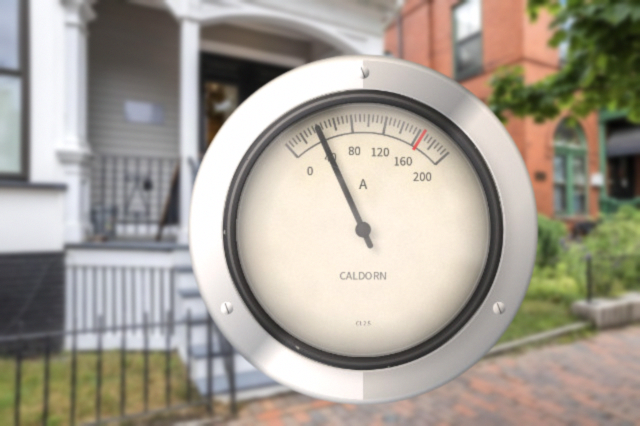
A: 40
